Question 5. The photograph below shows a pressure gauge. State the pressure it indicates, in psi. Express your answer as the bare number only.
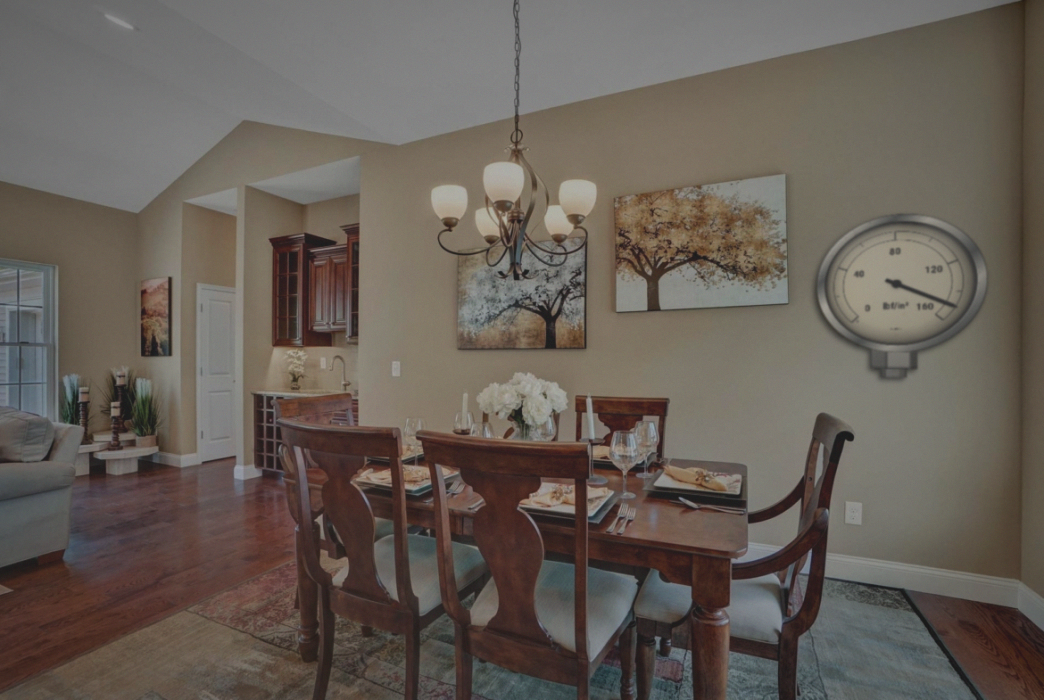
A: 150
